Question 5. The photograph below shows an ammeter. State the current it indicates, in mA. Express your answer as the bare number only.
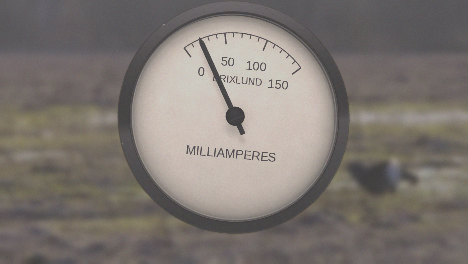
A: 20
